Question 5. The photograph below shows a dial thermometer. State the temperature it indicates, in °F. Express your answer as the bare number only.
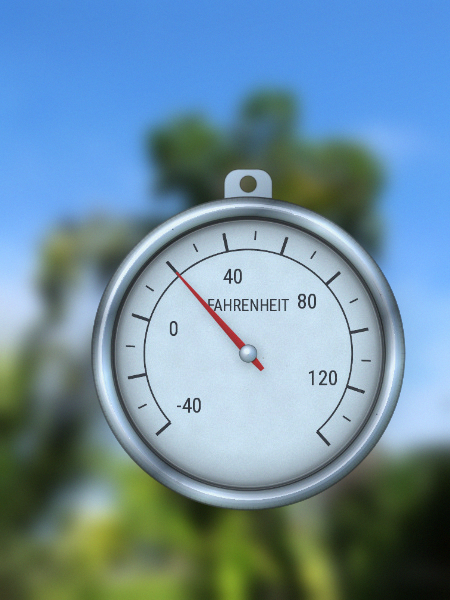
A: 20
